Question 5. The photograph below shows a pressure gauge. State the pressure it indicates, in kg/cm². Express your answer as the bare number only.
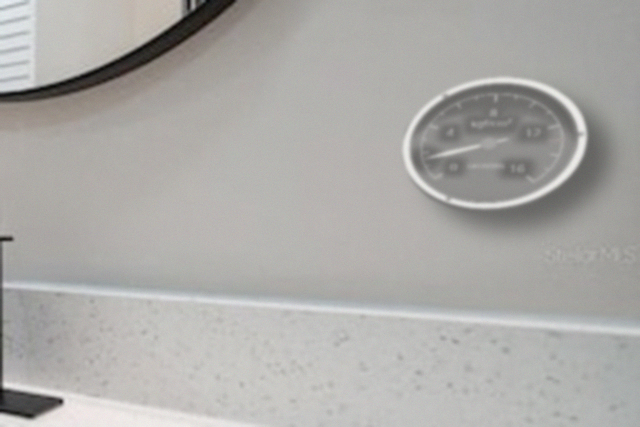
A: 1.5
